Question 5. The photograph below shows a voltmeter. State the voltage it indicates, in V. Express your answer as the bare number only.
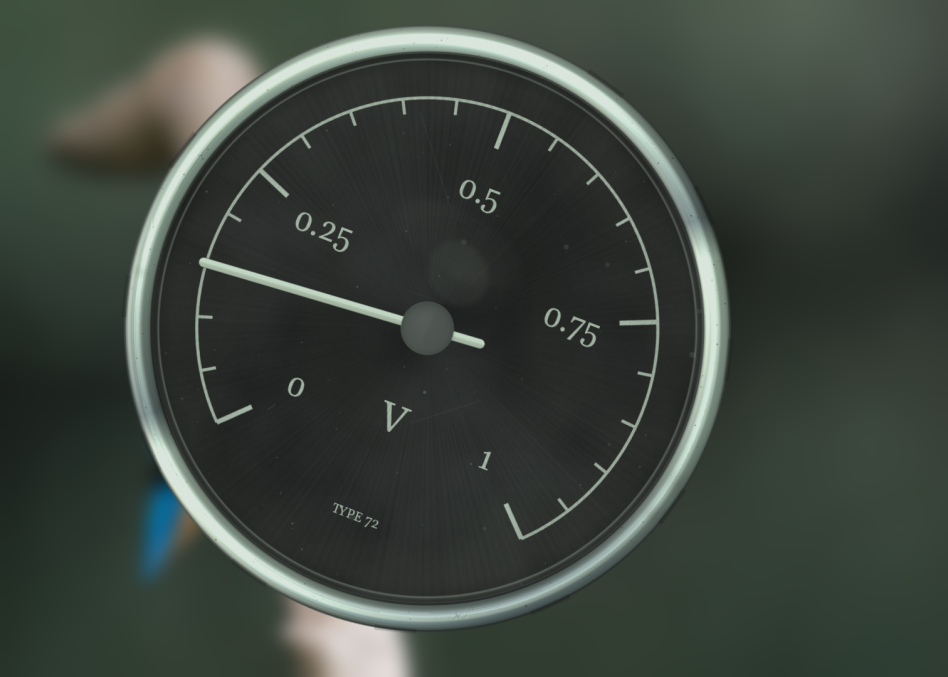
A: 0.15
